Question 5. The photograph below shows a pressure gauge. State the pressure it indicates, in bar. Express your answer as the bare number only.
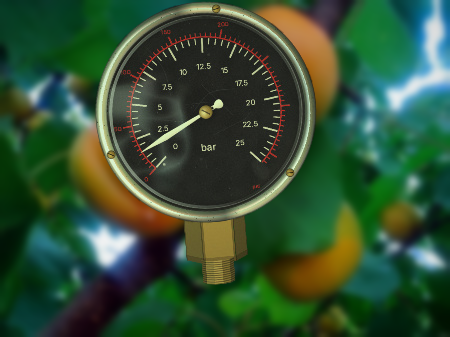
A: 1.5
